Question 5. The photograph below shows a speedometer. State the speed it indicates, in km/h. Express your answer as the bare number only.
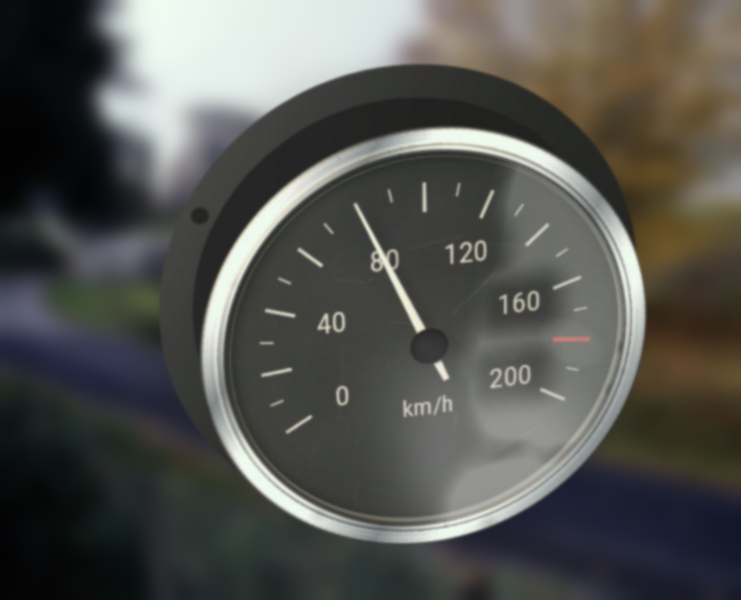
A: 80
